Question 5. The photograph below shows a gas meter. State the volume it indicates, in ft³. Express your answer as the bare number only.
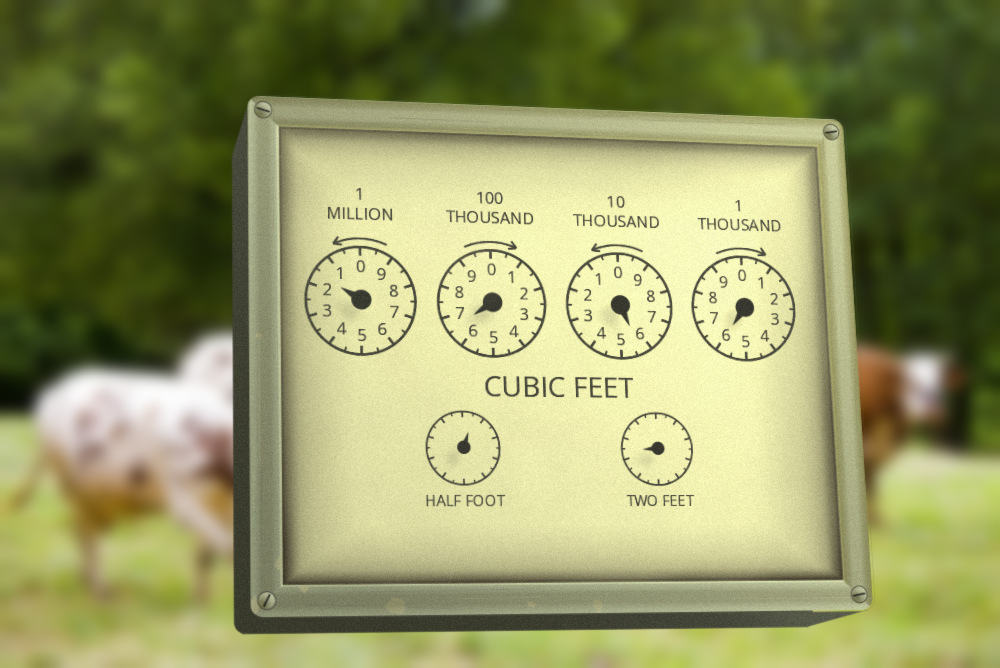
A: 165600
